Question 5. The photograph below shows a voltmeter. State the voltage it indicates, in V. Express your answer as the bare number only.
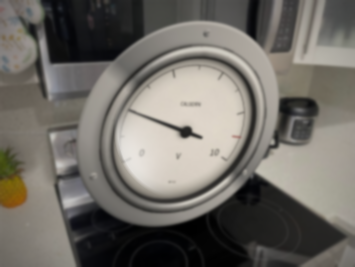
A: 2
